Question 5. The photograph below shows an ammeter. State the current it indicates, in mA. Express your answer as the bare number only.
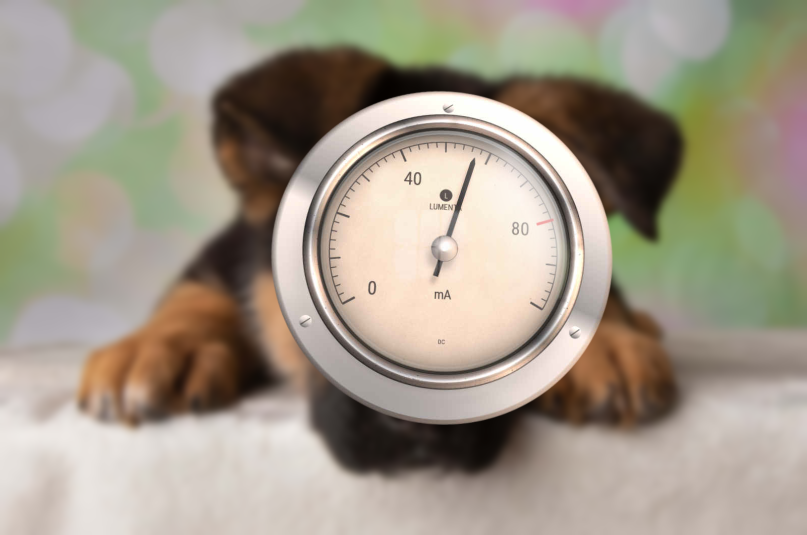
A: 57
